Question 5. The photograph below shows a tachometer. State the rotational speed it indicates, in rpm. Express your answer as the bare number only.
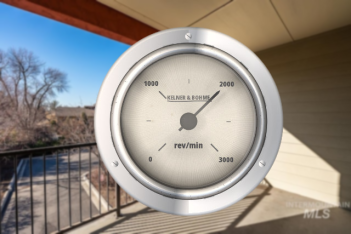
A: 2000
